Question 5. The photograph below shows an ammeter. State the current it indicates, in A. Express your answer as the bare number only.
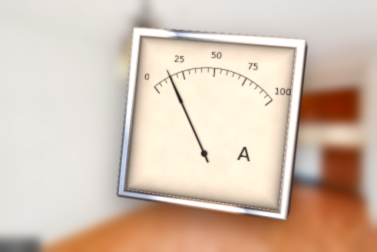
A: 15
